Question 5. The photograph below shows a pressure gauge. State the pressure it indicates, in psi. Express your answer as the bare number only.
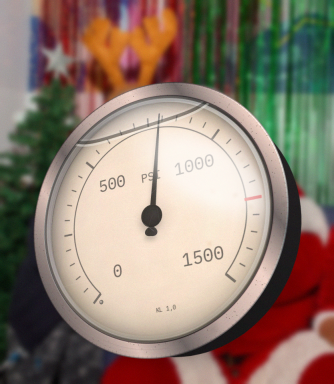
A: 800
